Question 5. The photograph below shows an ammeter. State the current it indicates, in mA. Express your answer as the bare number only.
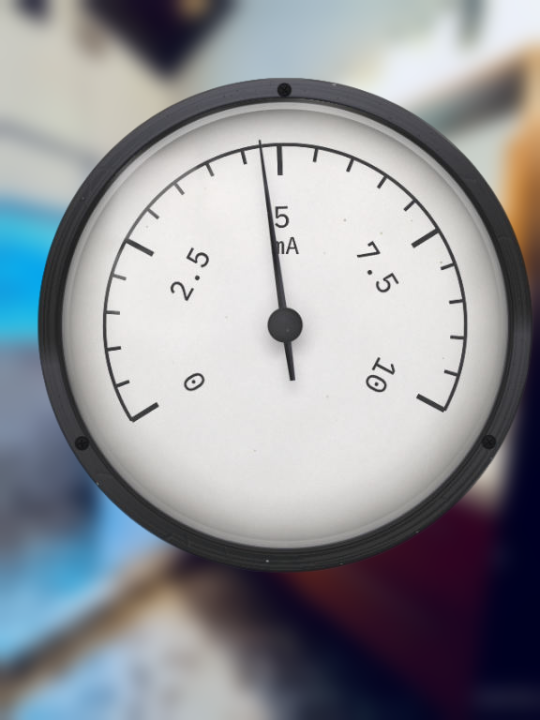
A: 4.75
